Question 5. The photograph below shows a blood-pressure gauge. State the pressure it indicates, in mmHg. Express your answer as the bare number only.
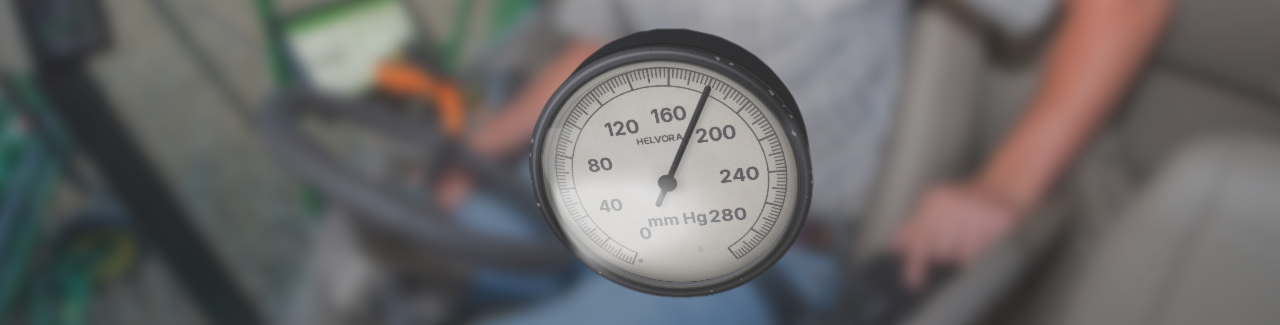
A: 180
